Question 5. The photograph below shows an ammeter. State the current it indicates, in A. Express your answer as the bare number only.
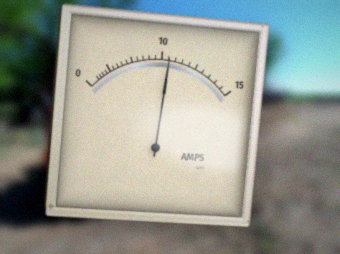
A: 10.5
